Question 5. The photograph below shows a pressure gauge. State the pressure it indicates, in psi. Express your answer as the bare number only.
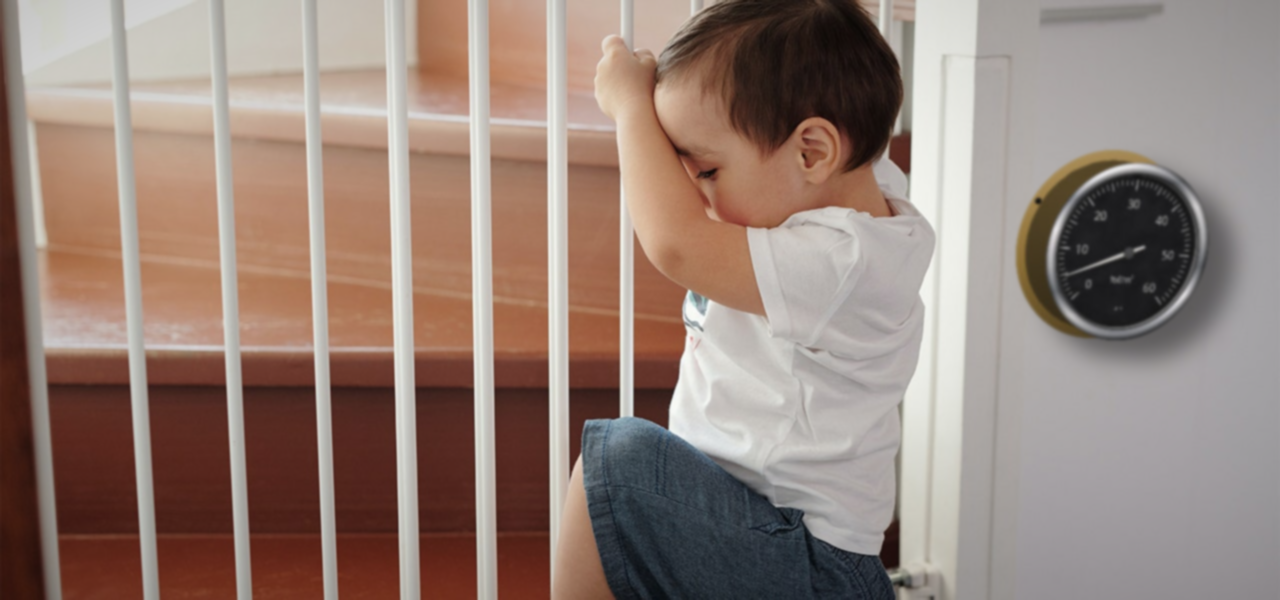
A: 5
